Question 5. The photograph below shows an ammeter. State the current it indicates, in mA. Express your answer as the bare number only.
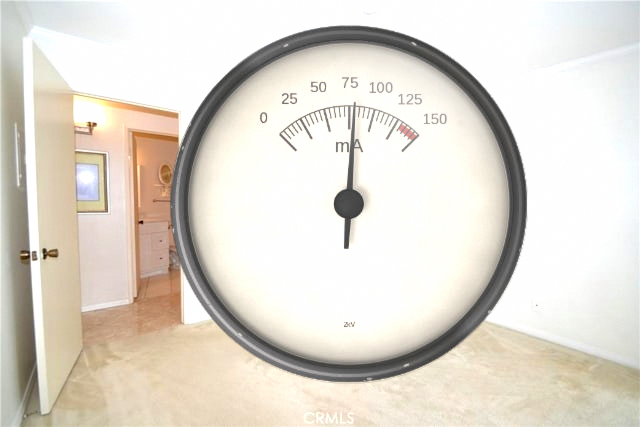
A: 80
